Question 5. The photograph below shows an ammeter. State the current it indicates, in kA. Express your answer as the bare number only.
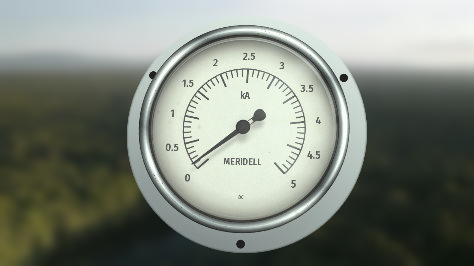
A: 0.1
